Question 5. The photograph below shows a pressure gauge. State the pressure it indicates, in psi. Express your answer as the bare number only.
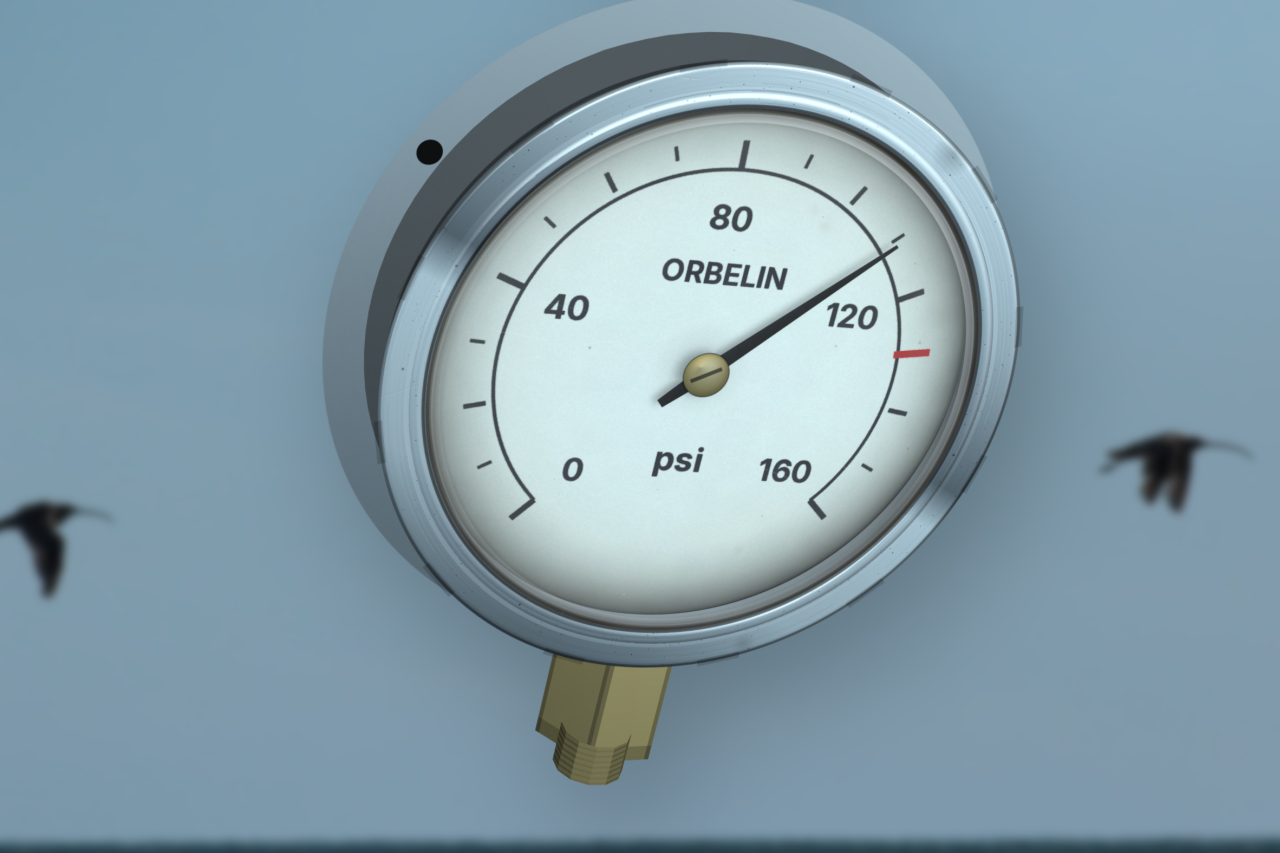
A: 110
